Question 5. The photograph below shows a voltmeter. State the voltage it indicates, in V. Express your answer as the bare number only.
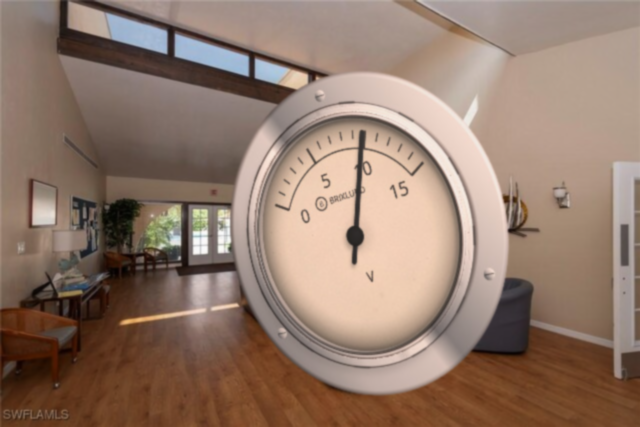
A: 10
